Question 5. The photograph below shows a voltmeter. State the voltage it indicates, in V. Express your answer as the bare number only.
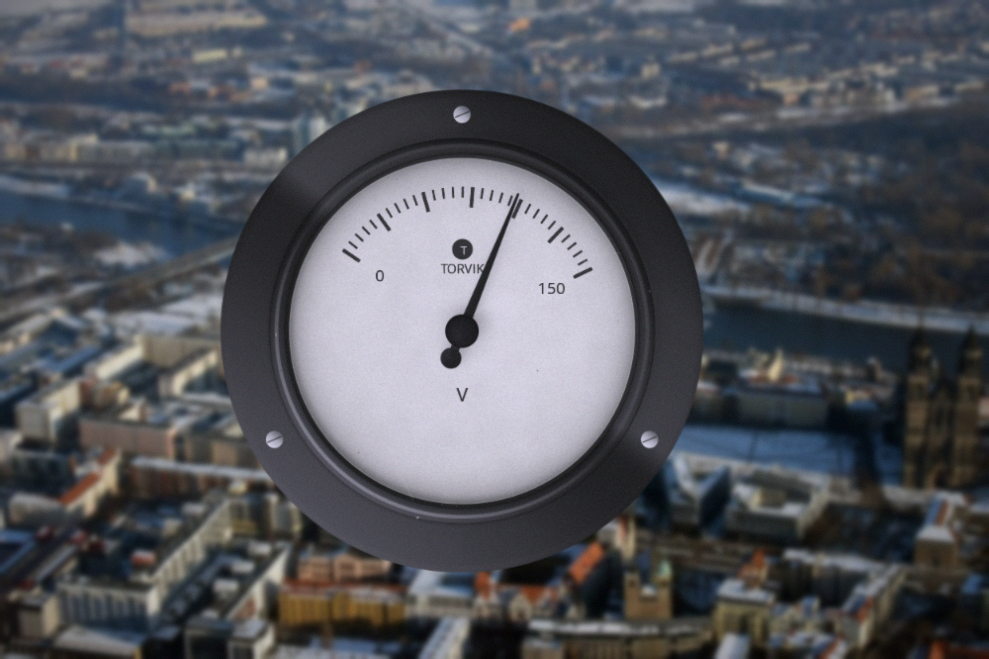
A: 97.5
